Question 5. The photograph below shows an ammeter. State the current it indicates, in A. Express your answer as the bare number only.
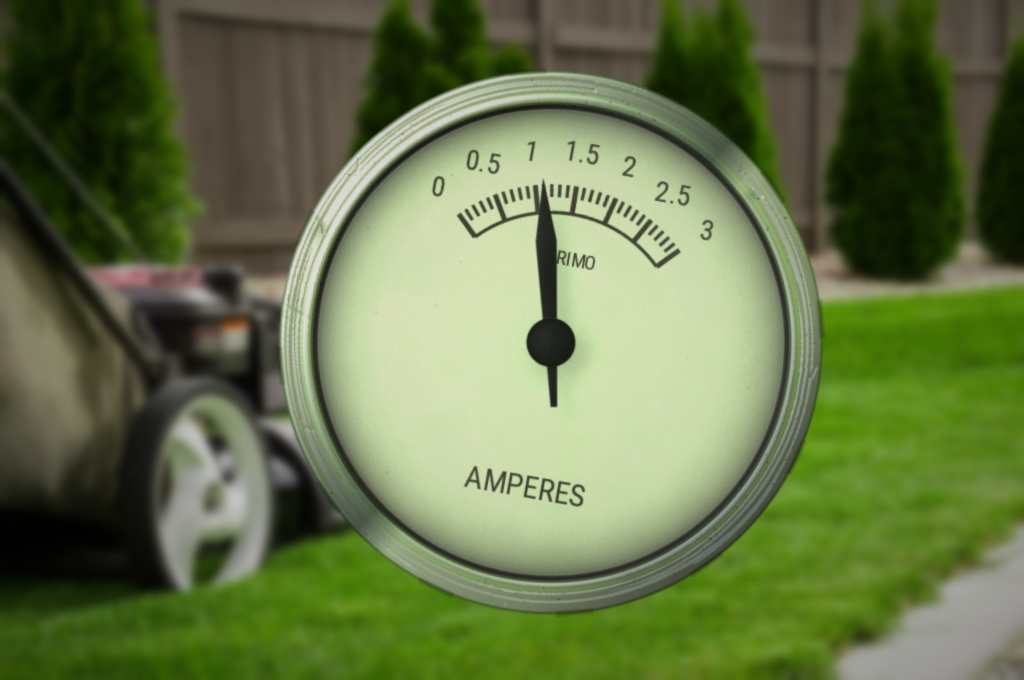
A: 1.1
